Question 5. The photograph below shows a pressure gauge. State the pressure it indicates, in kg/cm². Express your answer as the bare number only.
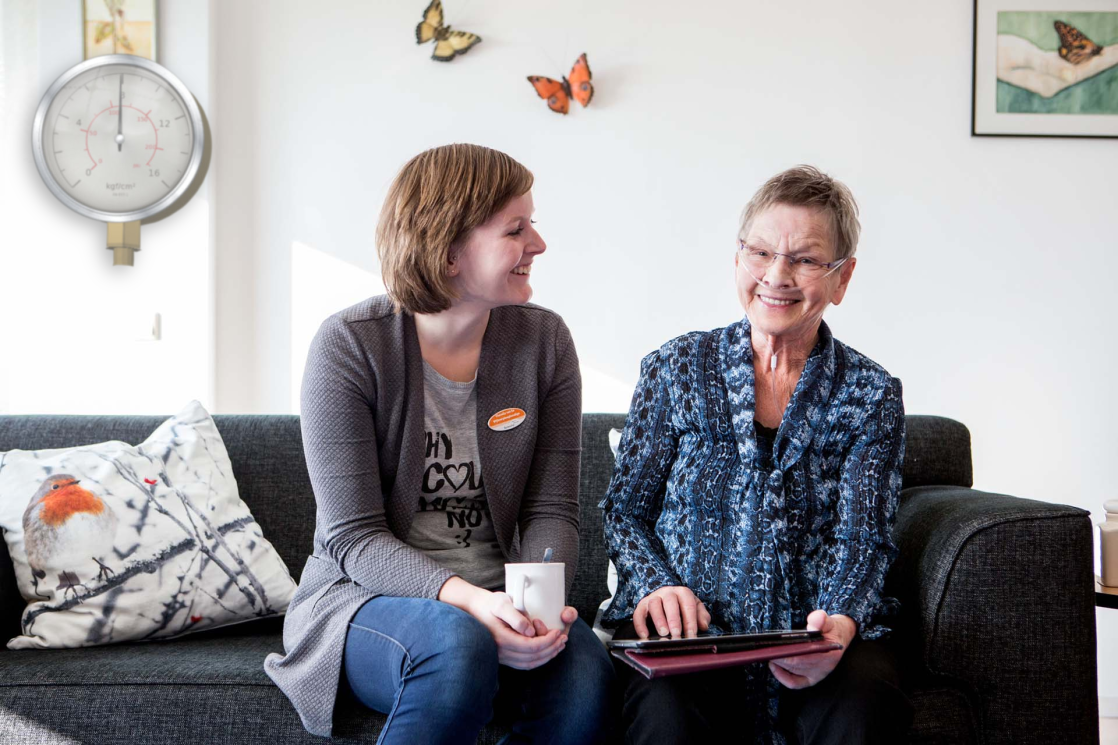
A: 8
